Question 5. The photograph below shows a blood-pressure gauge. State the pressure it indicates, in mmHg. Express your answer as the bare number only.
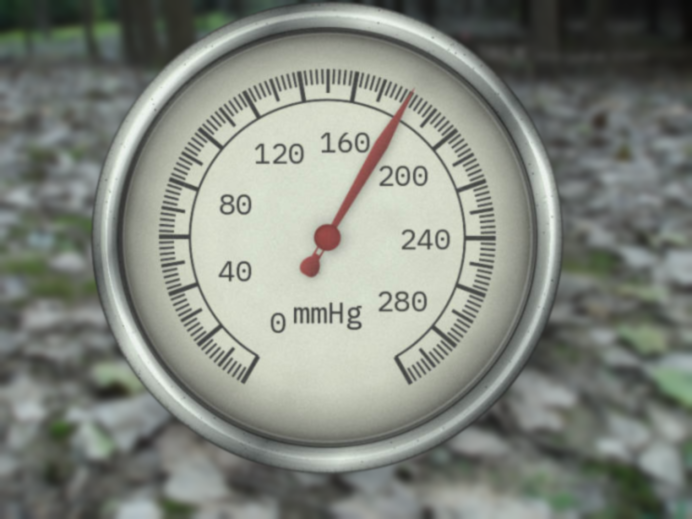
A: 180
